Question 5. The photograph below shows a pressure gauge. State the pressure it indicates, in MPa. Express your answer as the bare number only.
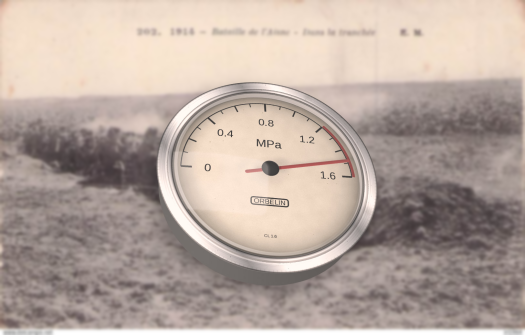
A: 1.5
